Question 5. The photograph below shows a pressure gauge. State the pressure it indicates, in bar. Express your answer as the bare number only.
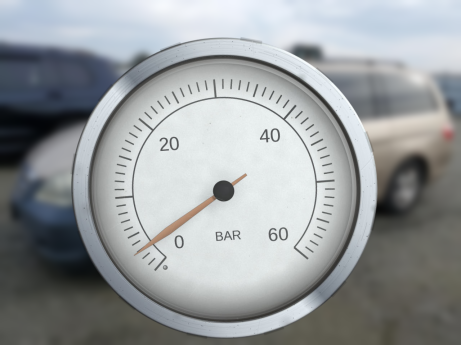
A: 3
